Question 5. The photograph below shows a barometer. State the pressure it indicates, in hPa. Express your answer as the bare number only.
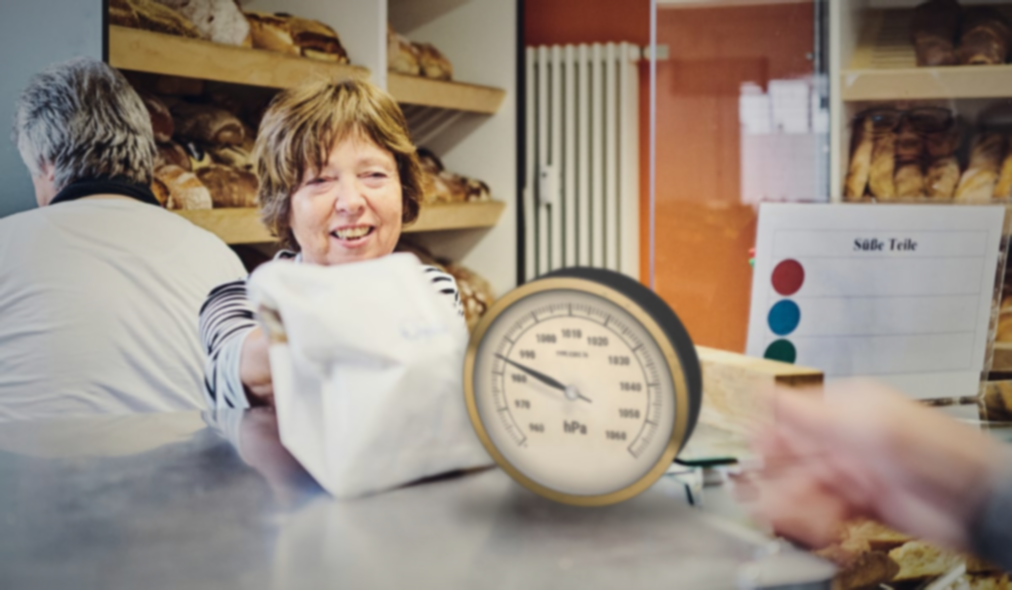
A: 985
